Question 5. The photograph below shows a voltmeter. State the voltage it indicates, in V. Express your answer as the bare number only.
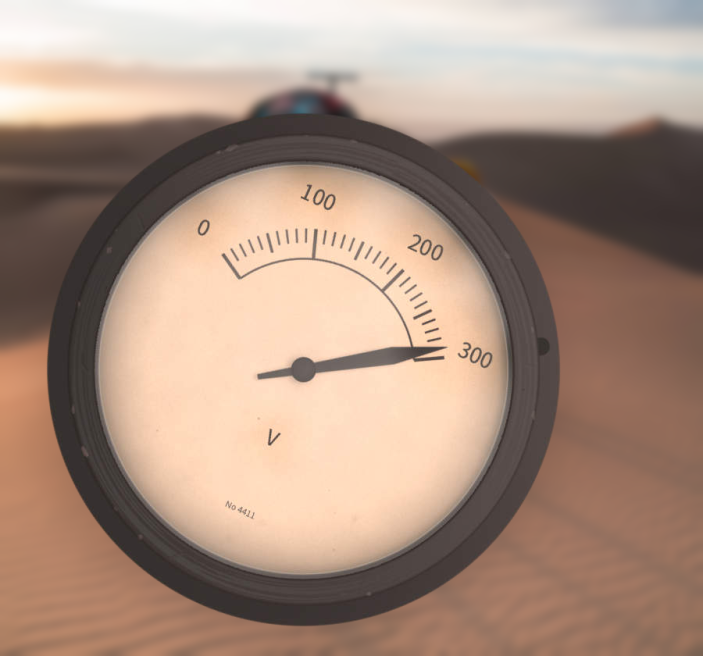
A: 290
